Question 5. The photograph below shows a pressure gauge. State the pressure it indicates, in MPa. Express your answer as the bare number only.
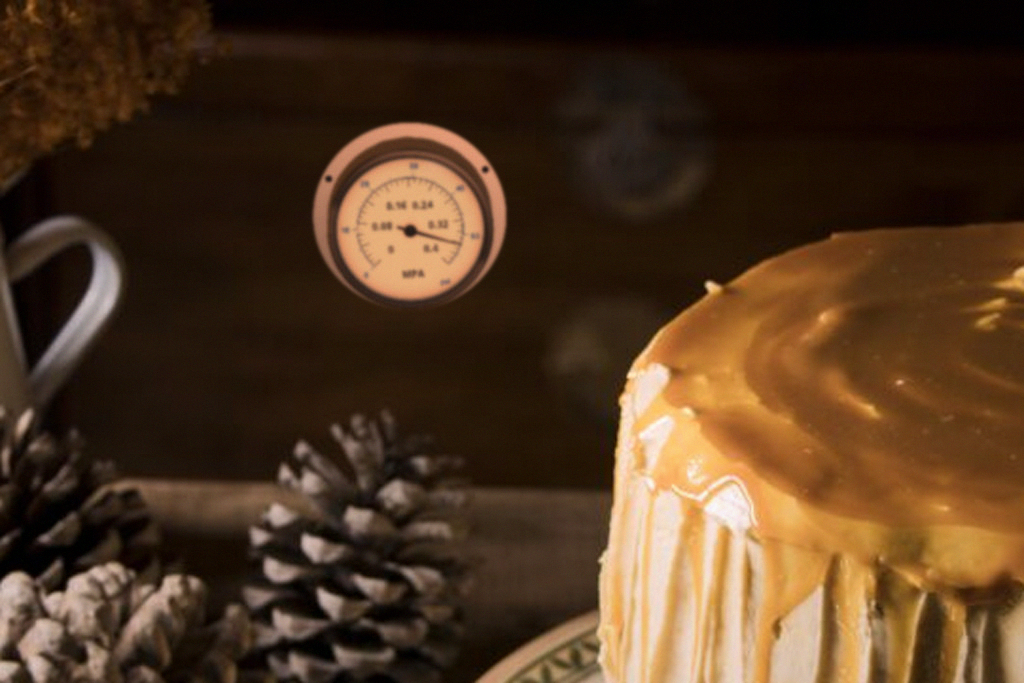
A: 0.36
